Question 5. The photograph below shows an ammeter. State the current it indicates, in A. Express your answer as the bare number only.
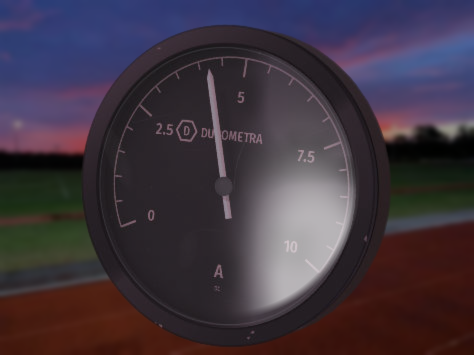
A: 4.25
